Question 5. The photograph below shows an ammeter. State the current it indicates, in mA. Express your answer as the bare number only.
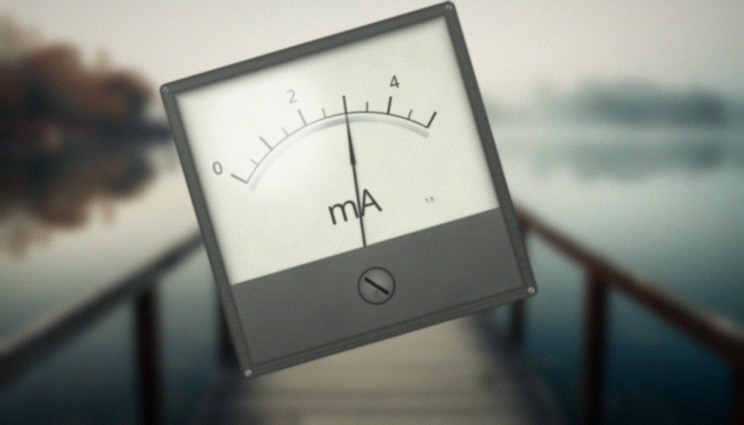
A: 3
